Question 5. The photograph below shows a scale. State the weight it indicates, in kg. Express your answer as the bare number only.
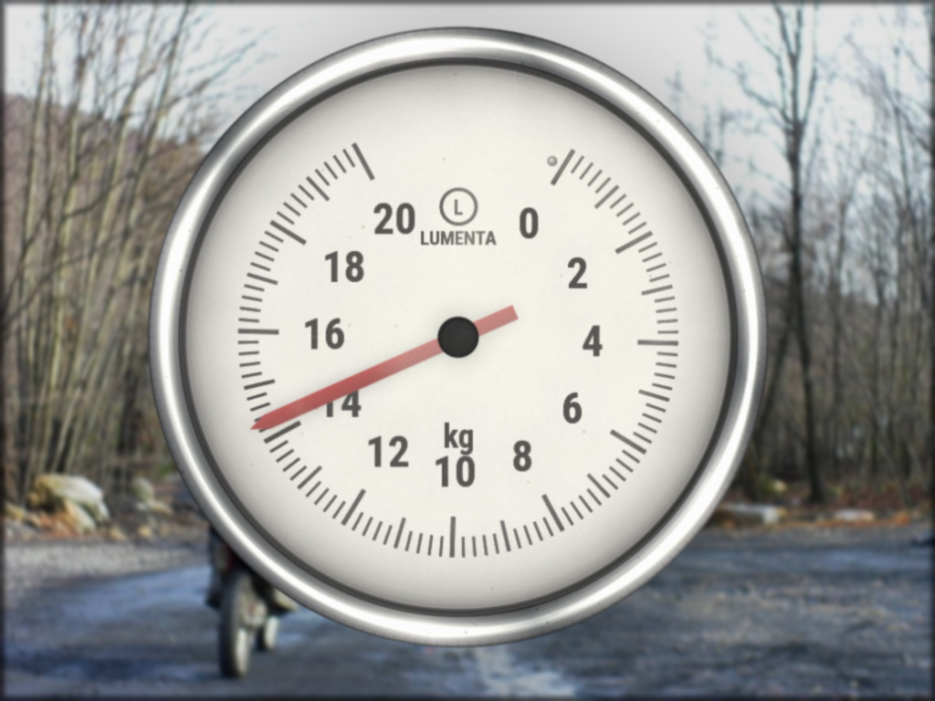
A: 14.3
